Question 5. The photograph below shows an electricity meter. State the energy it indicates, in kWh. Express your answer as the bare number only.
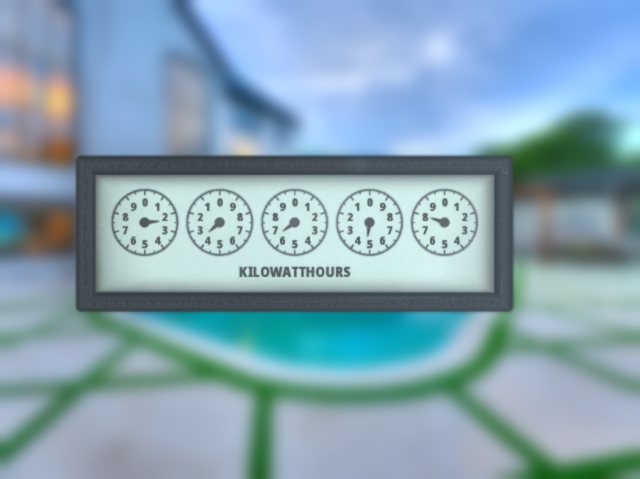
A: 23648
